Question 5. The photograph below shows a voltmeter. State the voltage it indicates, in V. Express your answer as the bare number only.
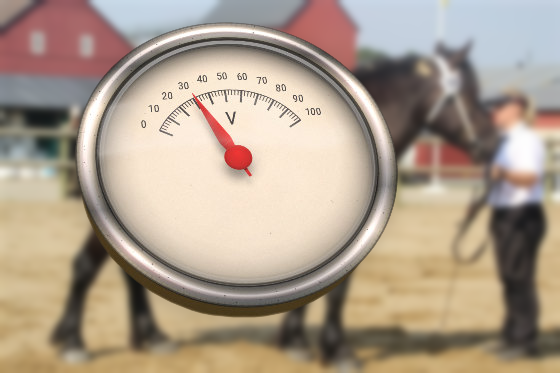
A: 30
